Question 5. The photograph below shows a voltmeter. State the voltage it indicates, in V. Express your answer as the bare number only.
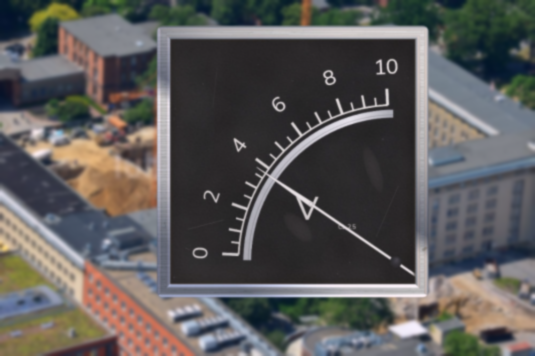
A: 3.75
